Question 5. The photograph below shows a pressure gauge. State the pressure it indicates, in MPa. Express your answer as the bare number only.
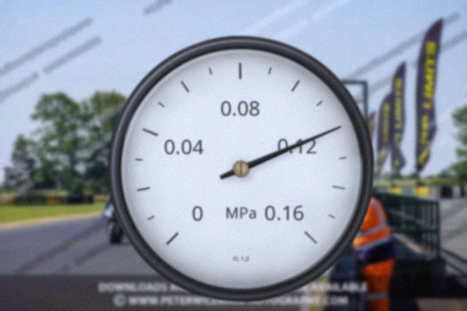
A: 0.12
